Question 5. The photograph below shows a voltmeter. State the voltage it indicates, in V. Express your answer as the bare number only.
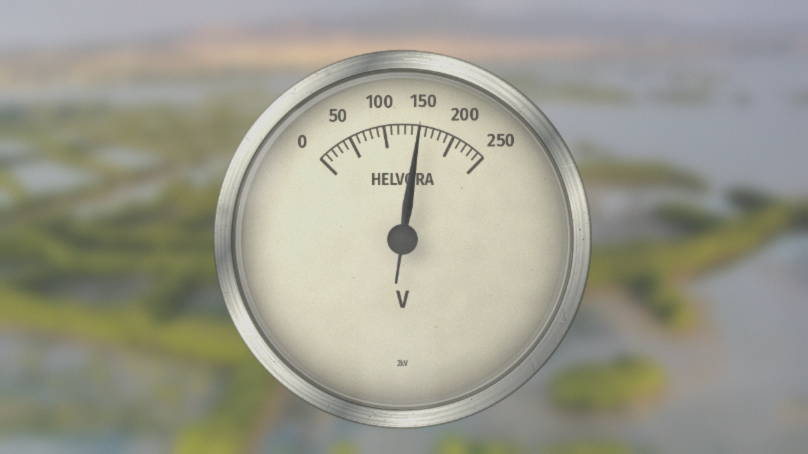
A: 150
